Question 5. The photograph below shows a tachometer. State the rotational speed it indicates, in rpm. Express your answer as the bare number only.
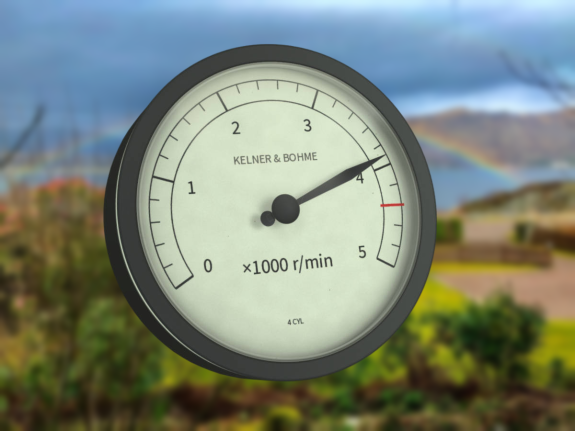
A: 3900
